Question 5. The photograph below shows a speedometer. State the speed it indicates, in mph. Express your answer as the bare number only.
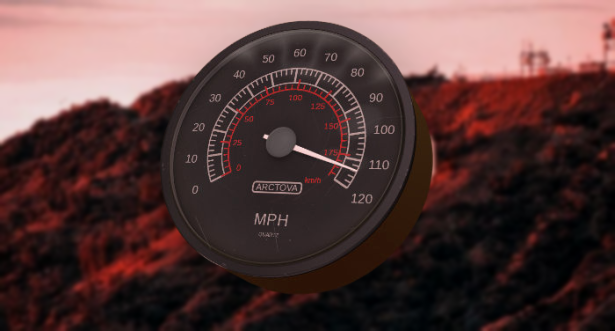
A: 114
